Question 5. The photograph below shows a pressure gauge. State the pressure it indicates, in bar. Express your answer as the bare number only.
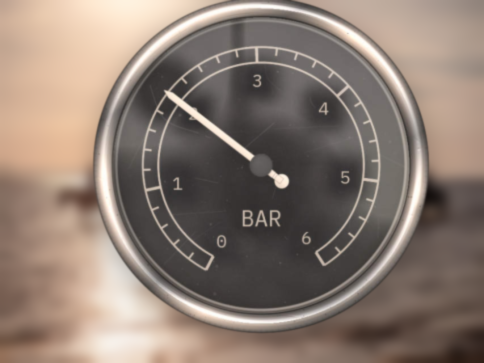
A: 2
